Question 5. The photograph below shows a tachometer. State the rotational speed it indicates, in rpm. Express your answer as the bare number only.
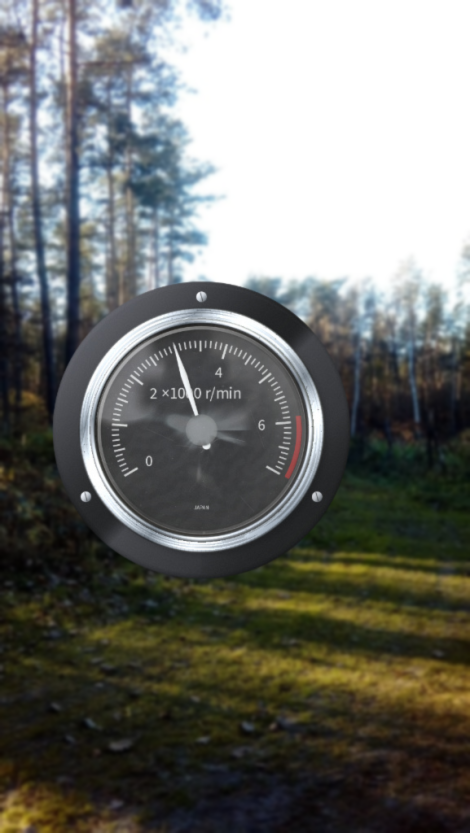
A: 3000
